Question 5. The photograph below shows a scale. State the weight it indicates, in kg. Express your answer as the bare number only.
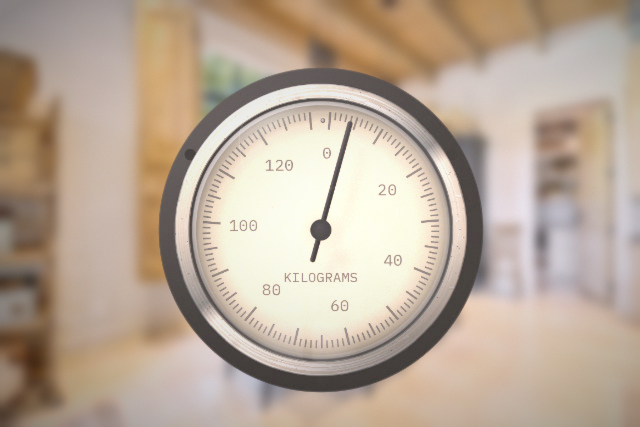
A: 4
